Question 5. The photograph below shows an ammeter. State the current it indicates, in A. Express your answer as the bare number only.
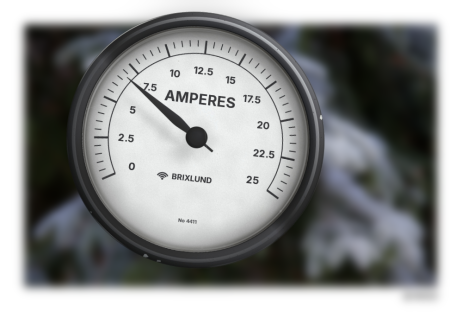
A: 6.75
